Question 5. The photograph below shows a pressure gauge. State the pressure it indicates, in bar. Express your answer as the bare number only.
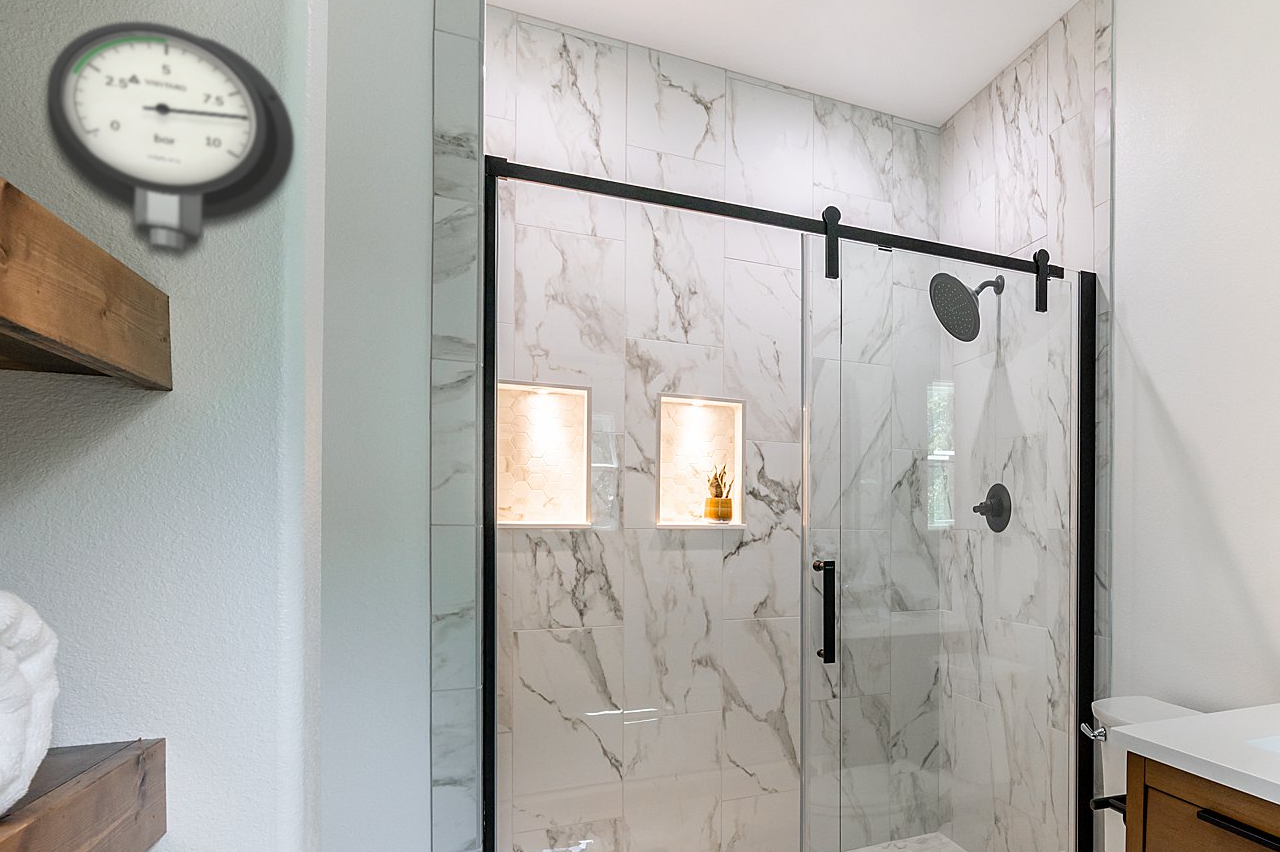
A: 8.5
